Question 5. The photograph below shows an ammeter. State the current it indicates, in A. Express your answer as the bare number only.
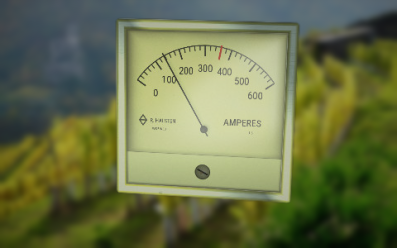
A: 140
